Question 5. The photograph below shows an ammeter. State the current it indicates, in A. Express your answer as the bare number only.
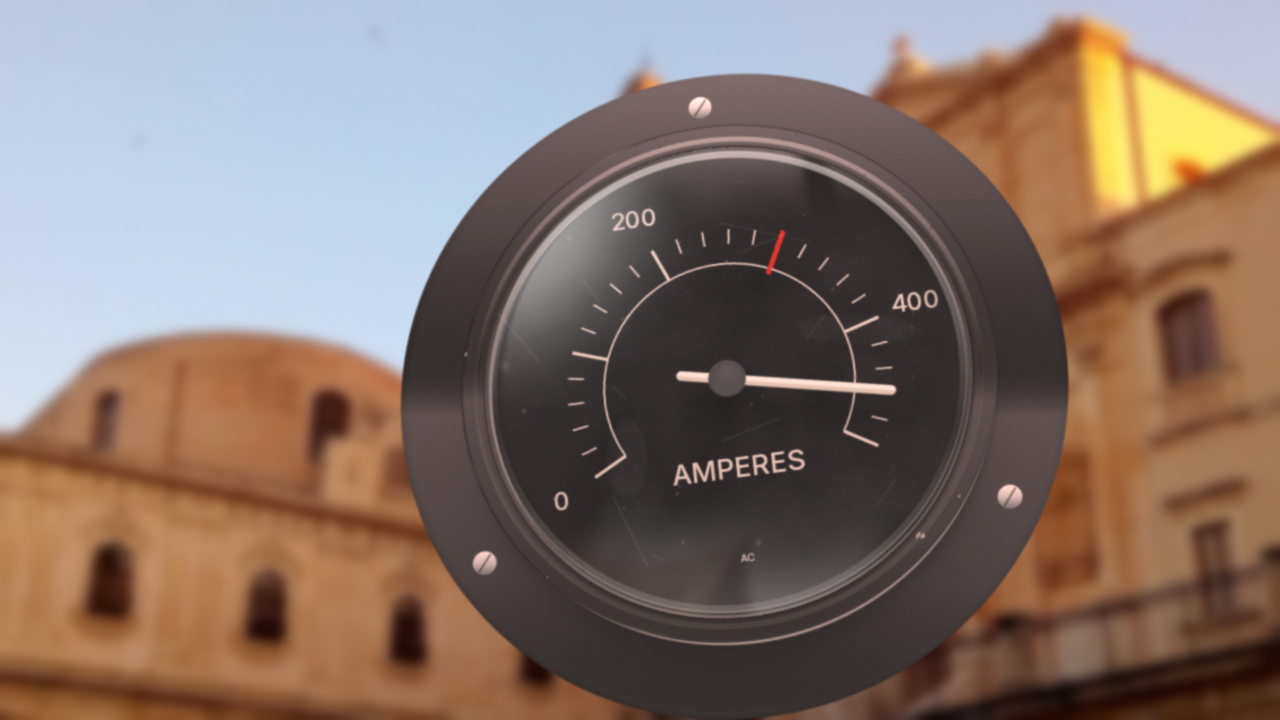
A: 460
